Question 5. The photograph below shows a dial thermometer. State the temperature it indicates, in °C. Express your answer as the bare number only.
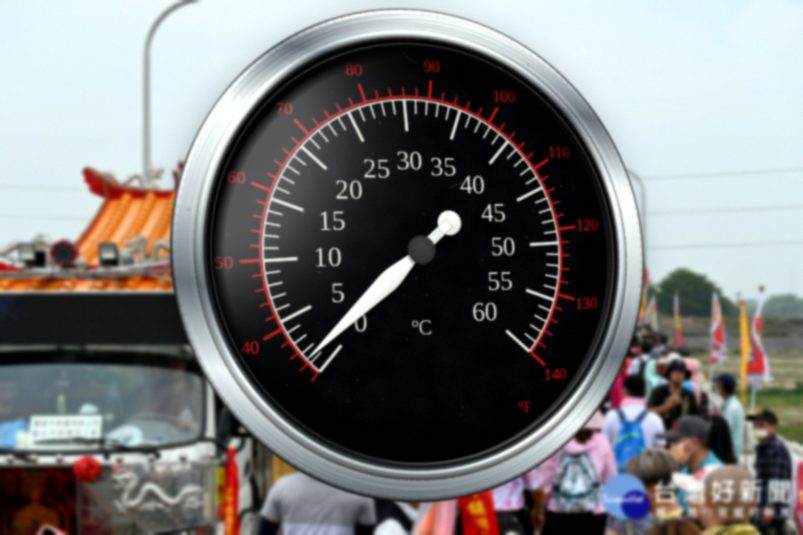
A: 1.5
